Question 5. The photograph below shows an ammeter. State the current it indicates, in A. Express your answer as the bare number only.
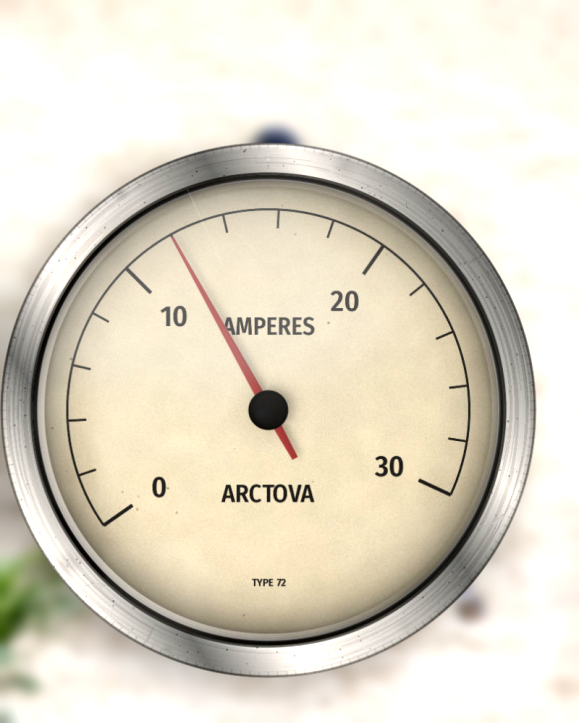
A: 12
